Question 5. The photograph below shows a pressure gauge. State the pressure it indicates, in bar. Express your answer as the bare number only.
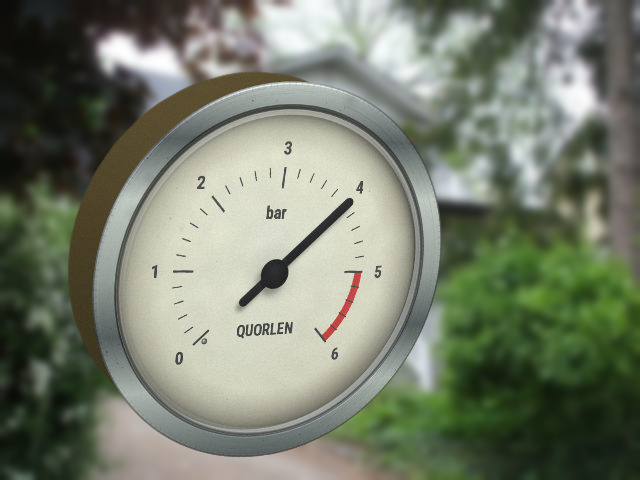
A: 4
